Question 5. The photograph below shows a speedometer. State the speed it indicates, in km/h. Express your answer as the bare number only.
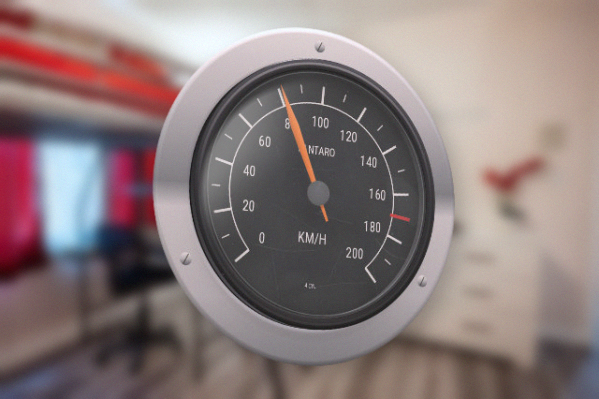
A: 80
